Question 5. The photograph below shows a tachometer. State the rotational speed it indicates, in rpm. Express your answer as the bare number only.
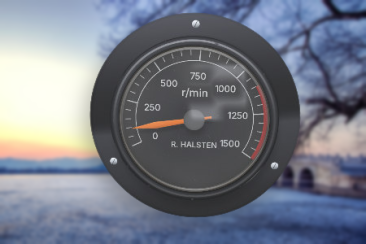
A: 100
